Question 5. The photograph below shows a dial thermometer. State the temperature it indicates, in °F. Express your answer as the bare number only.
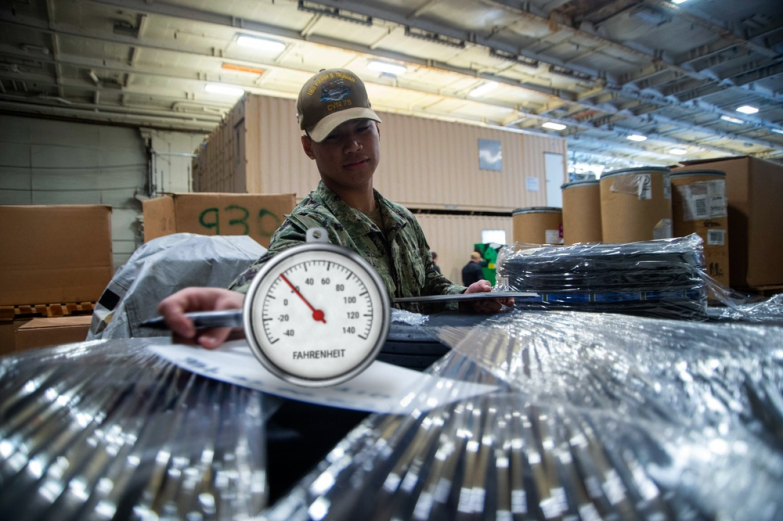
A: 20
